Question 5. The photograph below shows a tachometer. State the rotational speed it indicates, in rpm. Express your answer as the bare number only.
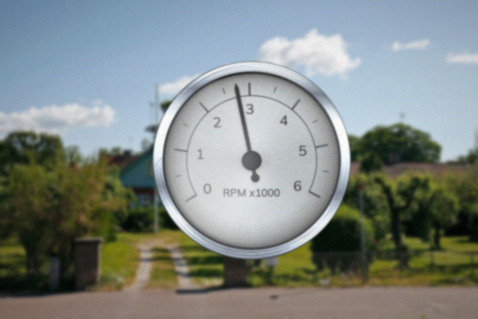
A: 2750
